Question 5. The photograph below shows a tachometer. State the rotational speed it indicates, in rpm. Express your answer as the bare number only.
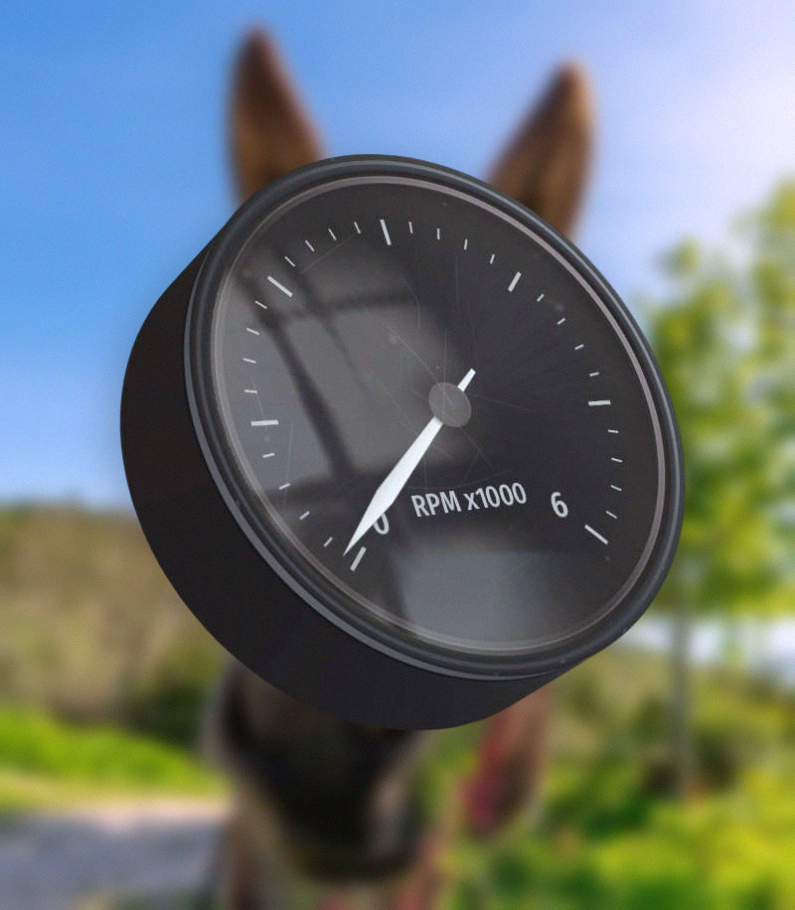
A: 100
